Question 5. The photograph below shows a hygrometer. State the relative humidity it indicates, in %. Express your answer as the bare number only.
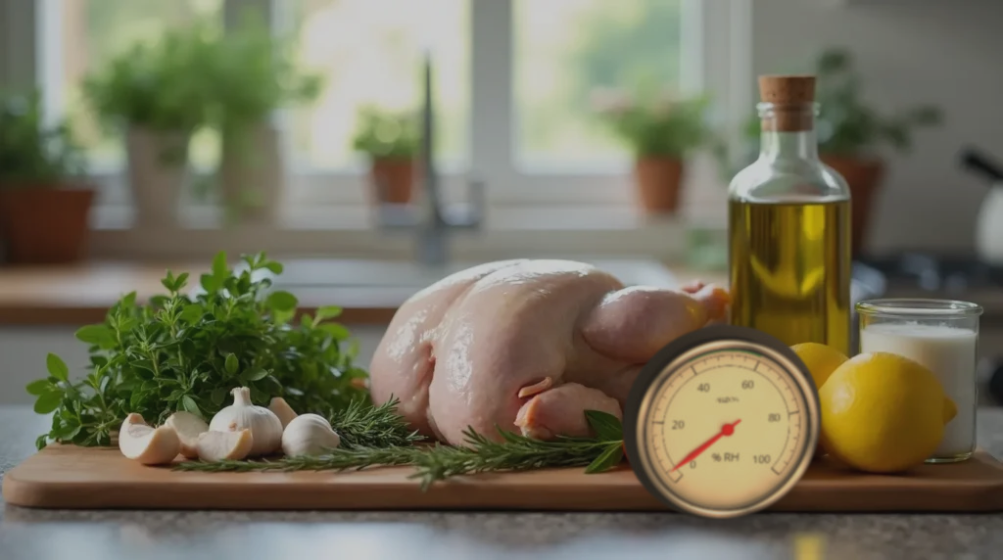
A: 4
